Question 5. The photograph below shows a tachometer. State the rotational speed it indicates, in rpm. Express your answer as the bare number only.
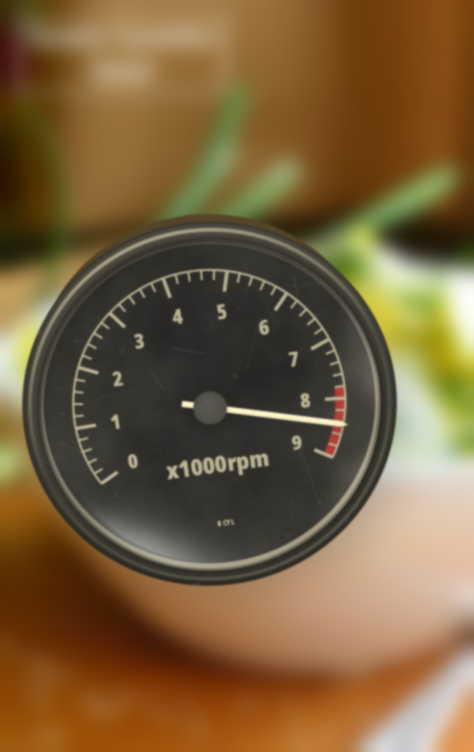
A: 8400
